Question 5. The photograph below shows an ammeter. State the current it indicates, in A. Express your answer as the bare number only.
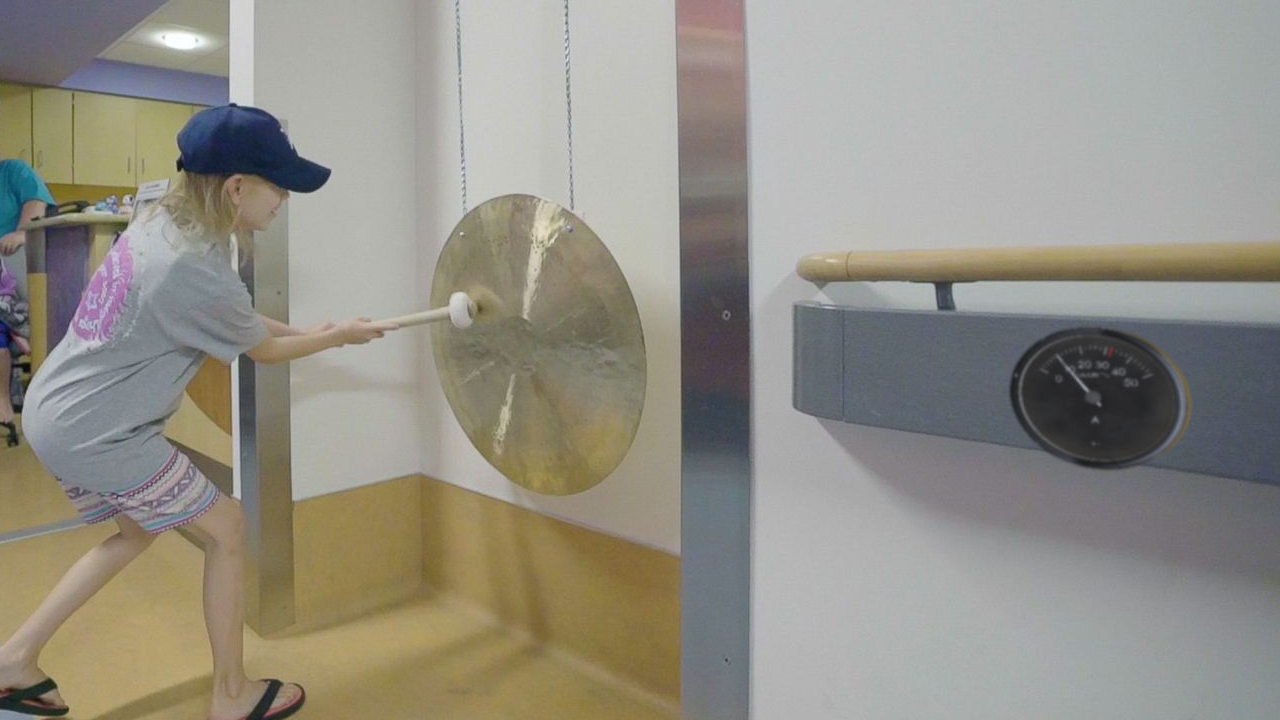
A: 10
